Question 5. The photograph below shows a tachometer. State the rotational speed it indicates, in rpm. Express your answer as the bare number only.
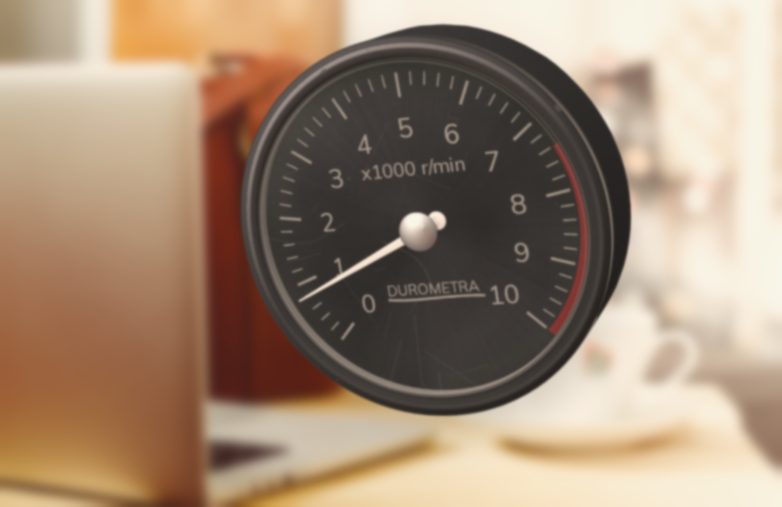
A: 800
